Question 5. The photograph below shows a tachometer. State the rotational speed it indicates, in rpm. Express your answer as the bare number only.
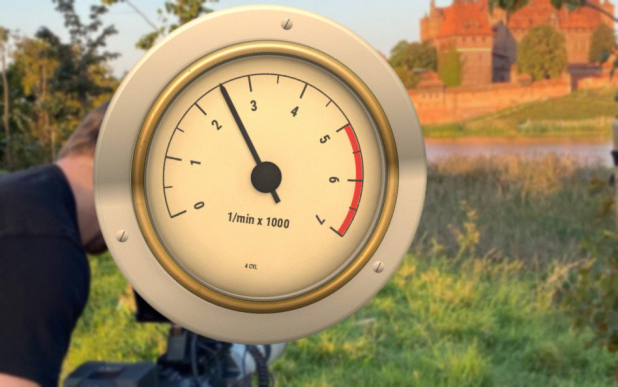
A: 2500
